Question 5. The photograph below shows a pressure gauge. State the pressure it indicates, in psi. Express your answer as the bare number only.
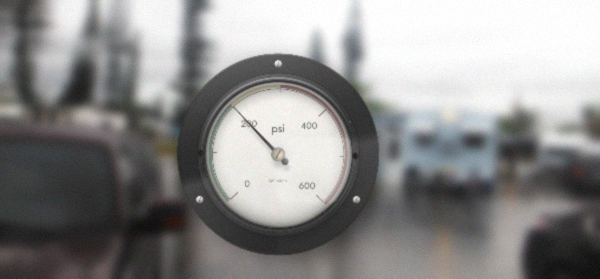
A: 200
